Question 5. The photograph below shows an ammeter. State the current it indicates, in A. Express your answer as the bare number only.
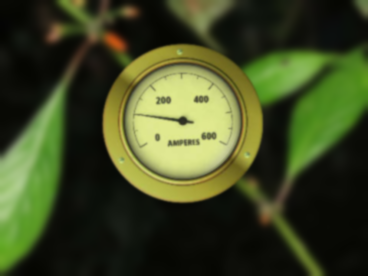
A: 100
